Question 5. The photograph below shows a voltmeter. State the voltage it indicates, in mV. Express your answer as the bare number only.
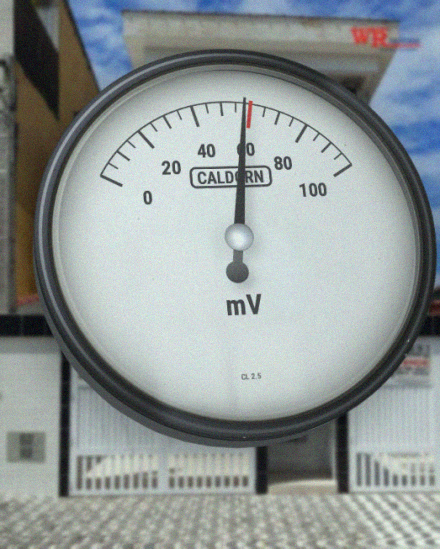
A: 57.5
